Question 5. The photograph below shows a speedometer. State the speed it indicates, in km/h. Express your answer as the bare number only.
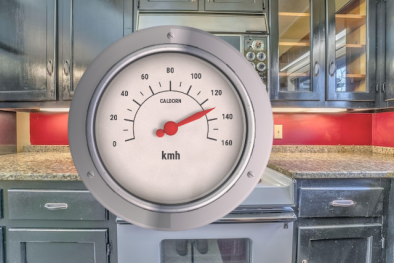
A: 130
